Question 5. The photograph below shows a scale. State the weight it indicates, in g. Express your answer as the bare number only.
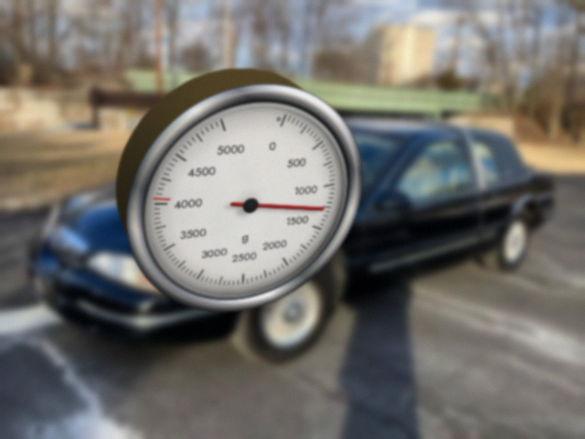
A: 1250
